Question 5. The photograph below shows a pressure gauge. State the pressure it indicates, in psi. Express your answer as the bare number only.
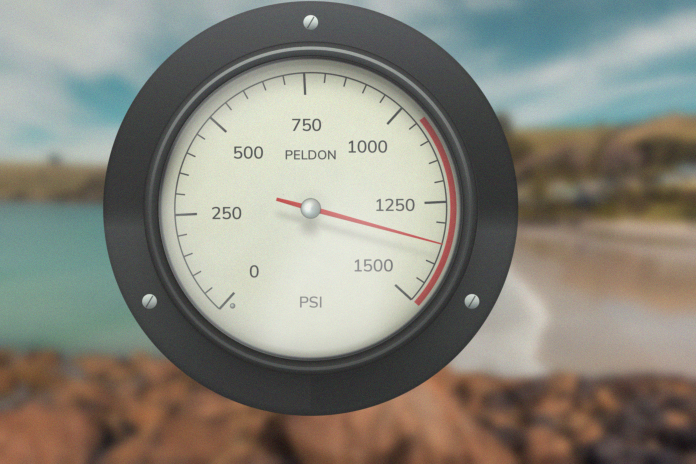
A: 1350
